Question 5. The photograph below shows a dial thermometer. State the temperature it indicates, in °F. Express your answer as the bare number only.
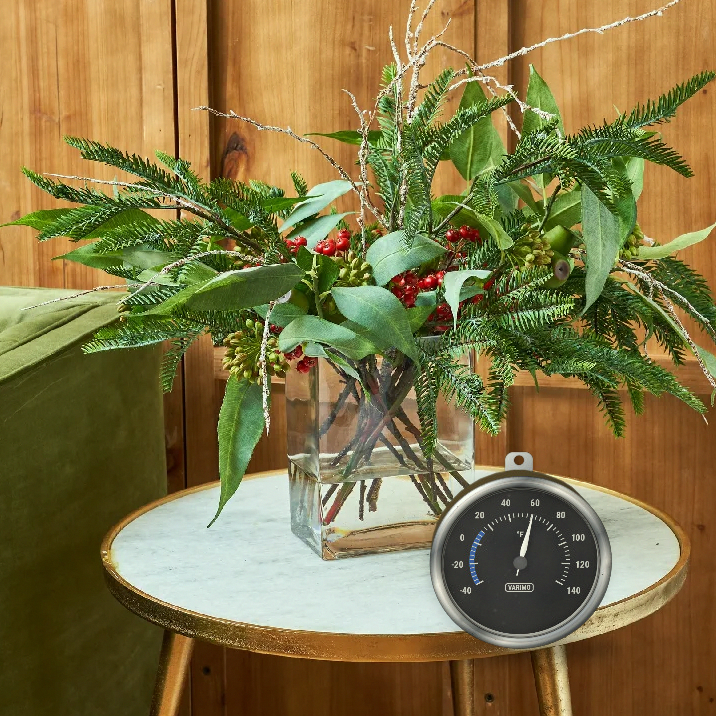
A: 60
